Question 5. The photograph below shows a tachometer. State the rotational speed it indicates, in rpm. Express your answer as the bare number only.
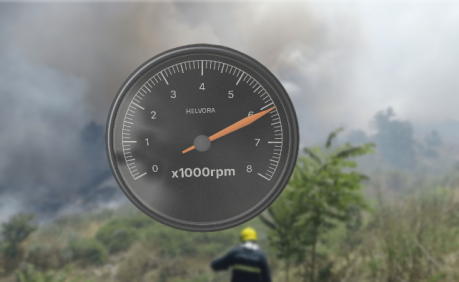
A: 6100
